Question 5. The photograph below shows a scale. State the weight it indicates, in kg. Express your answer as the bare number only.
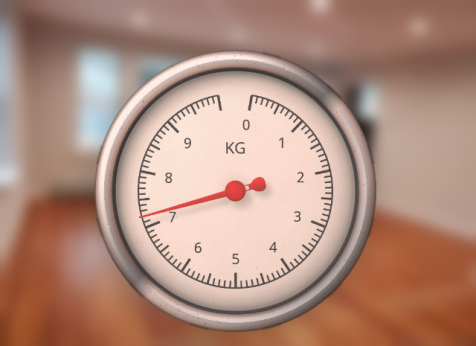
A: 7.2
